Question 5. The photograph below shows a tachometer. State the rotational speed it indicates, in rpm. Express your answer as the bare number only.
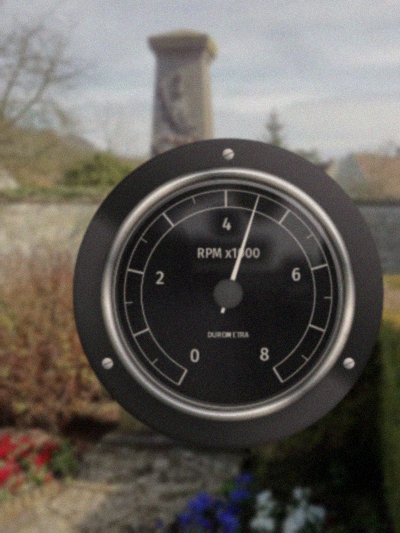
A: 4500
